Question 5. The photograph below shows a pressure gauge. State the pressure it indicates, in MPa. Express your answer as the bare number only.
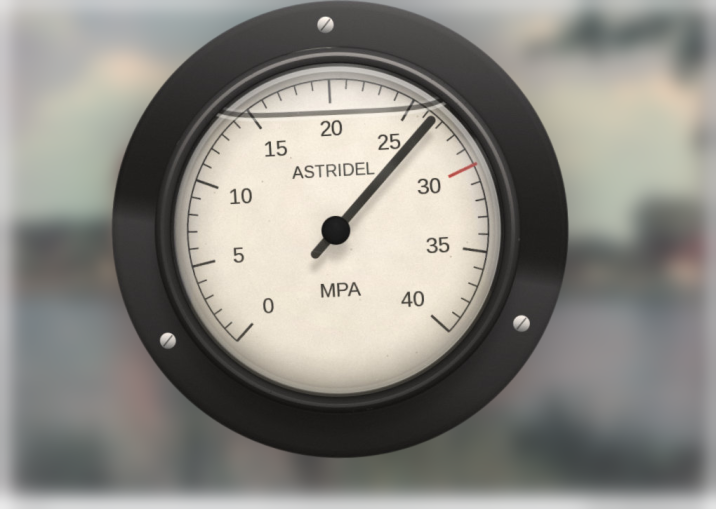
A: 26.5
